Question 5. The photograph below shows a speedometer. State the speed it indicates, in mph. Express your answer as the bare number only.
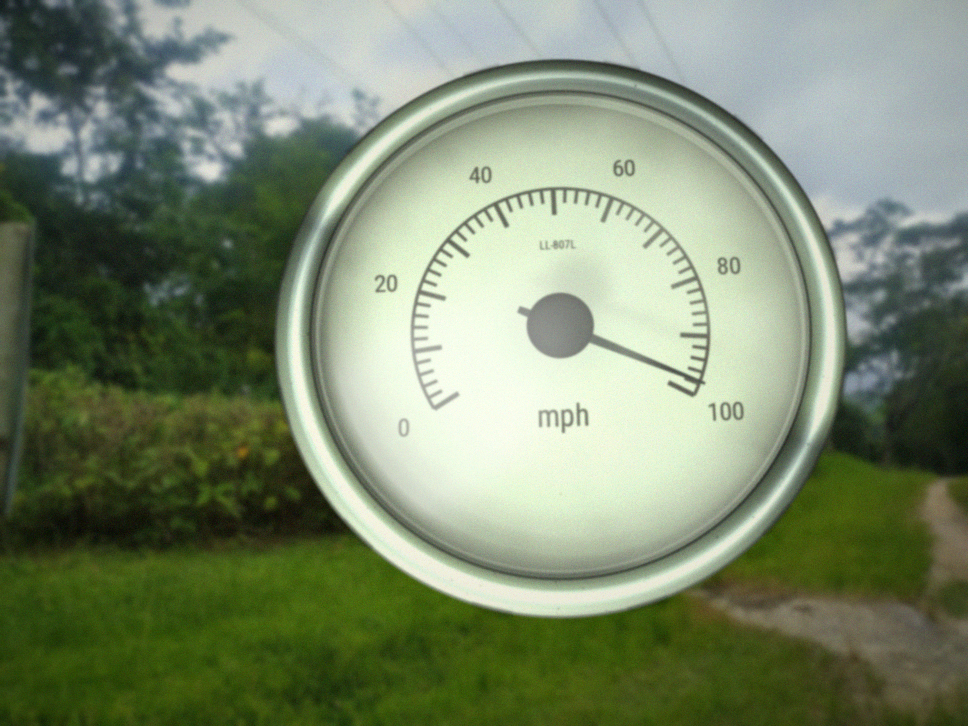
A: 98
